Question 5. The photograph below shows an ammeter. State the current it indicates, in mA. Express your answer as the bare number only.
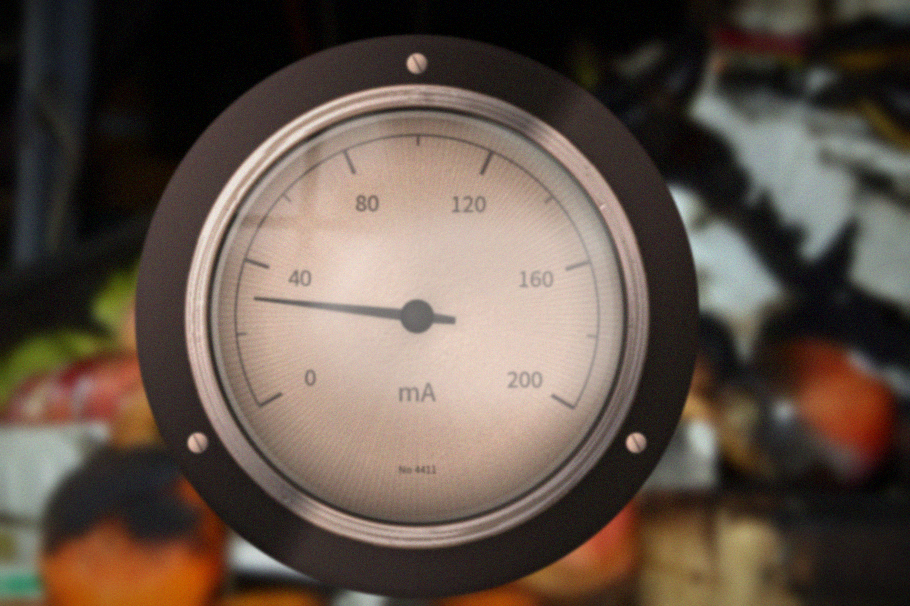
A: 30
